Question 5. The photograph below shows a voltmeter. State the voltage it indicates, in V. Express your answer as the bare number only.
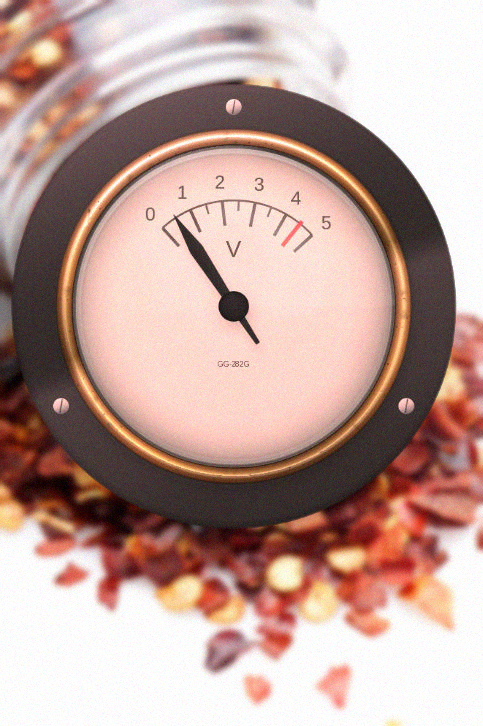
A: 0.5
